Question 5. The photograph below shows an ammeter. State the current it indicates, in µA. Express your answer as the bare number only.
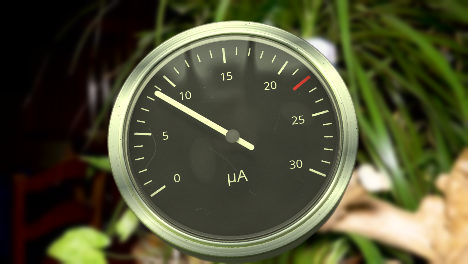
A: 8.5
